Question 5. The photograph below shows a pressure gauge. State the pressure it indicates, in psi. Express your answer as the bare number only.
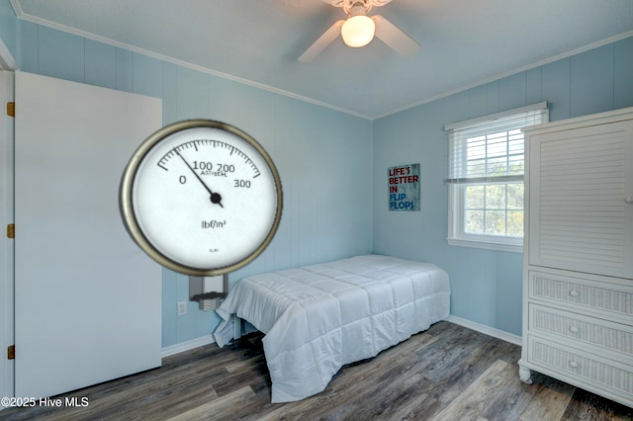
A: 50
